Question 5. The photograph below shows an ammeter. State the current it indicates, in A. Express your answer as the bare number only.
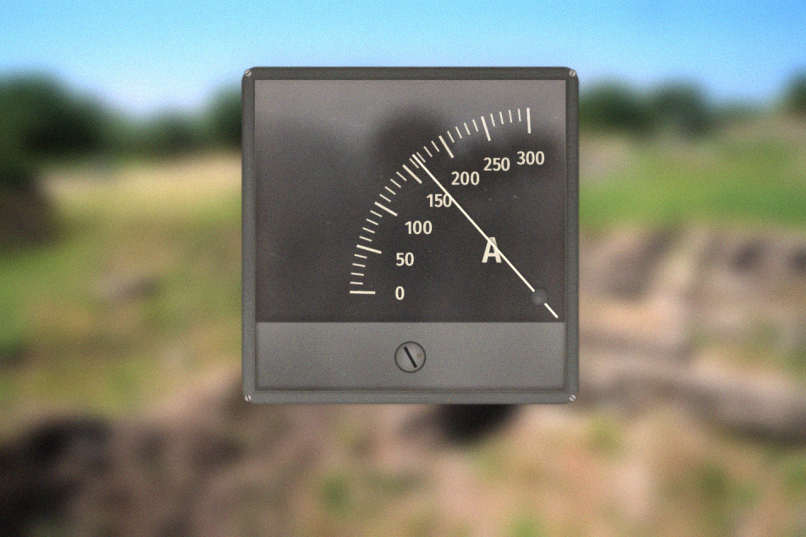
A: 165
